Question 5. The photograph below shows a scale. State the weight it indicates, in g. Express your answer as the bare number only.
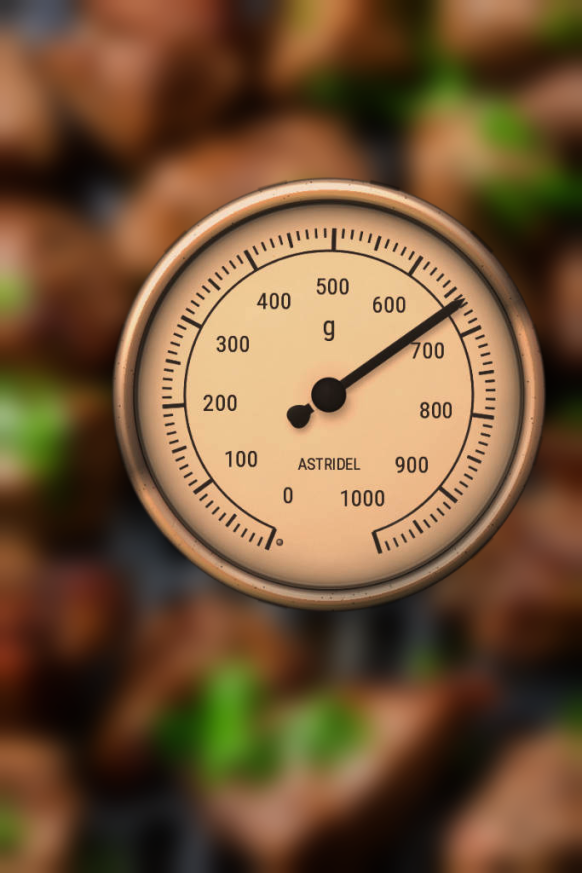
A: 665
